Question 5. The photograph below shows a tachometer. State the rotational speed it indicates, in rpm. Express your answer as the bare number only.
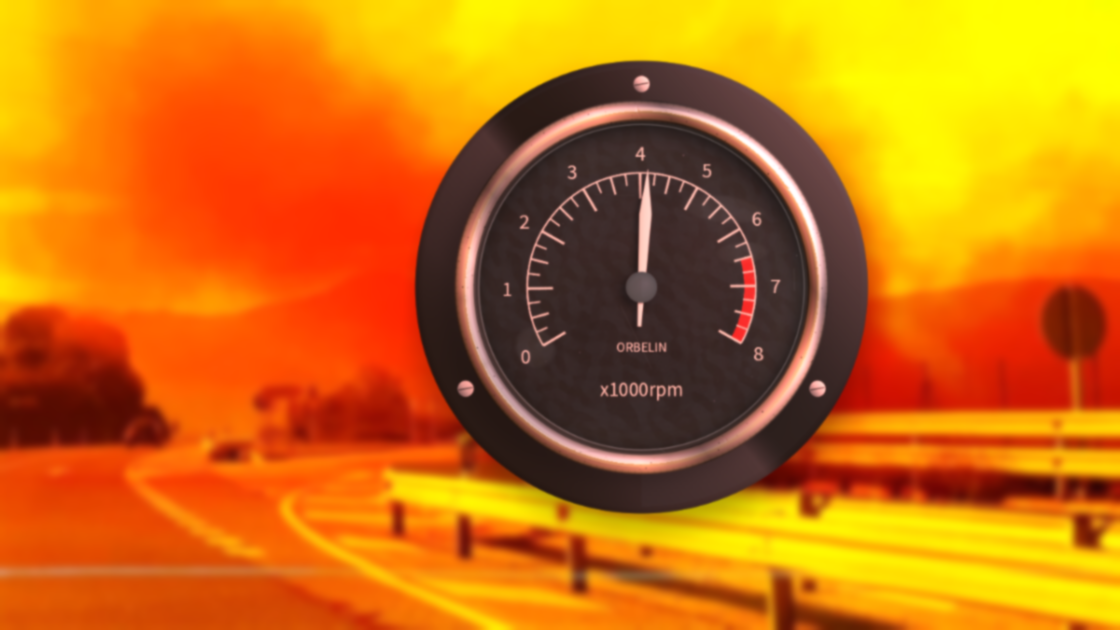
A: 4125
